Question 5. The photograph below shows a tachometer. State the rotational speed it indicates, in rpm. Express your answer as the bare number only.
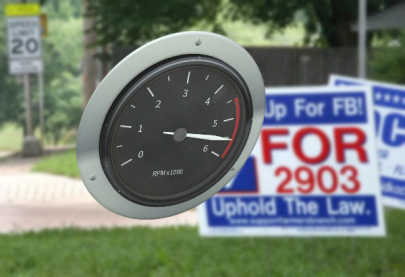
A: 5500
